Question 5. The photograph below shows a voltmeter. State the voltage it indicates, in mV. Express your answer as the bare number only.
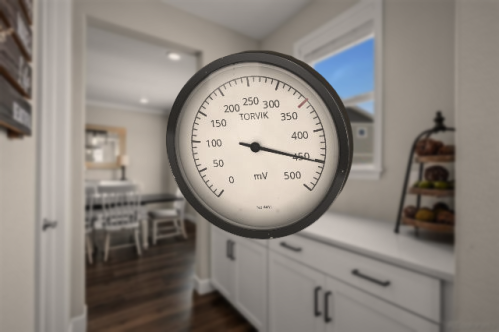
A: 450
